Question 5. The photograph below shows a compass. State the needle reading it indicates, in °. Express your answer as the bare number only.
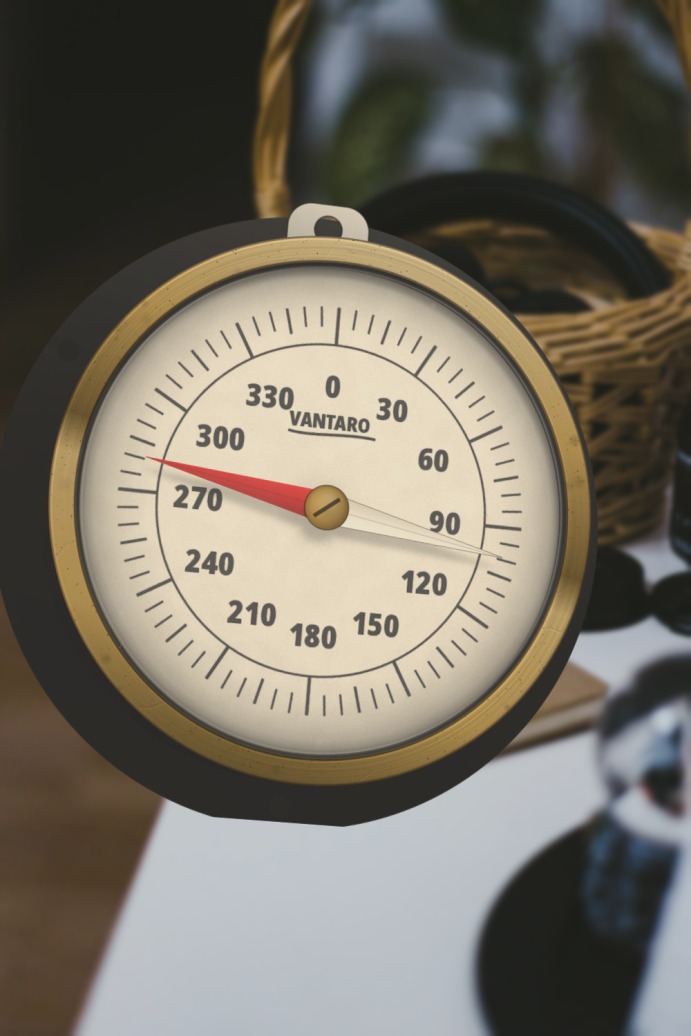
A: 280
